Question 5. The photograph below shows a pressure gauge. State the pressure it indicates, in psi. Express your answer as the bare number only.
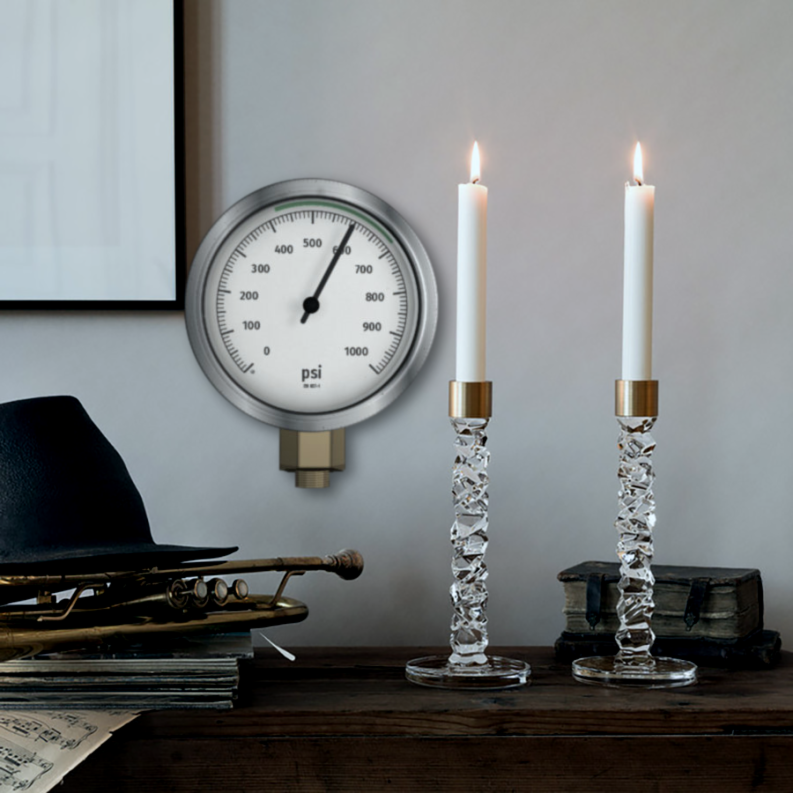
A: 600
